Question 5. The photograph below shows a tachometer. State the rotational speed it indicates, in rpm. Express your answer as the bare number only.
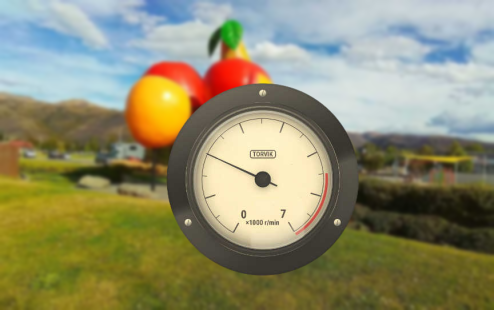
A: 2000
